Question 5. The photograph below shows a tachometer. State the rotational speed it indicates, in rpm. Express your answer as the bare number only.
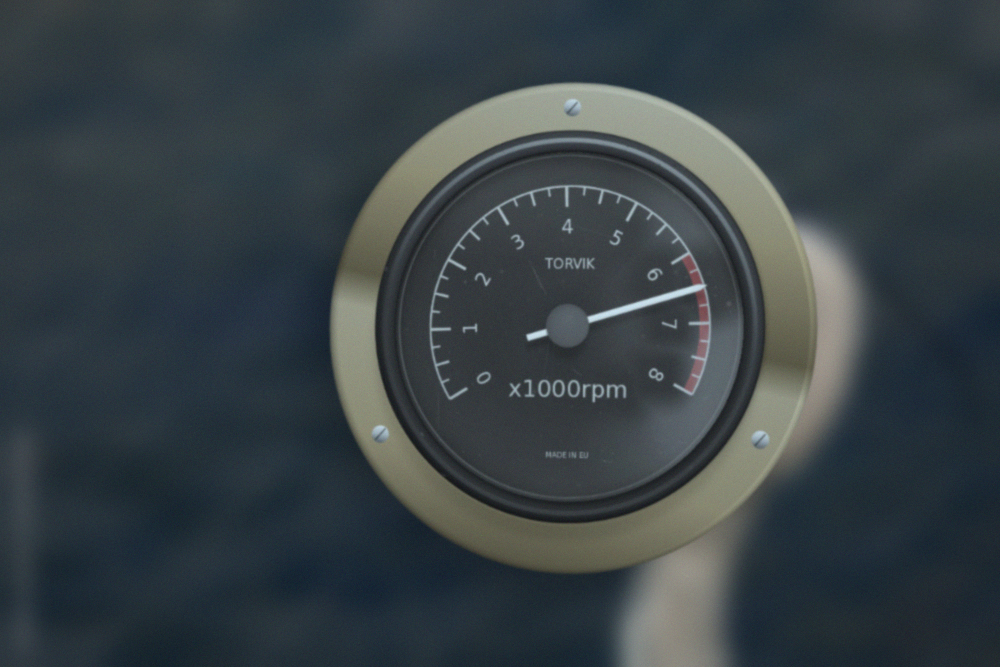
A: 6500
